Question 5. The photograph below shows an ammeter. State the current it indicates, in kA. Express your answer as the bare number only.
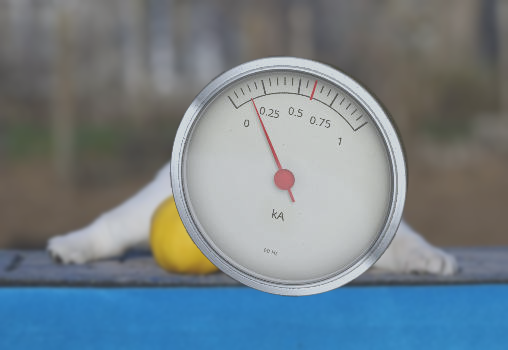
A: 0.15
